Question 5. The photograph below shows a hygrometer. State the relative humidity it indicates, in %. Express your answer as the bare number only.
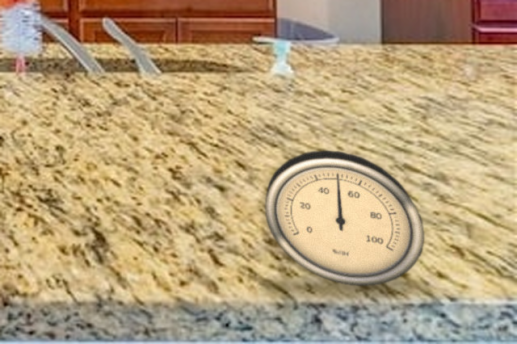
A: 50
